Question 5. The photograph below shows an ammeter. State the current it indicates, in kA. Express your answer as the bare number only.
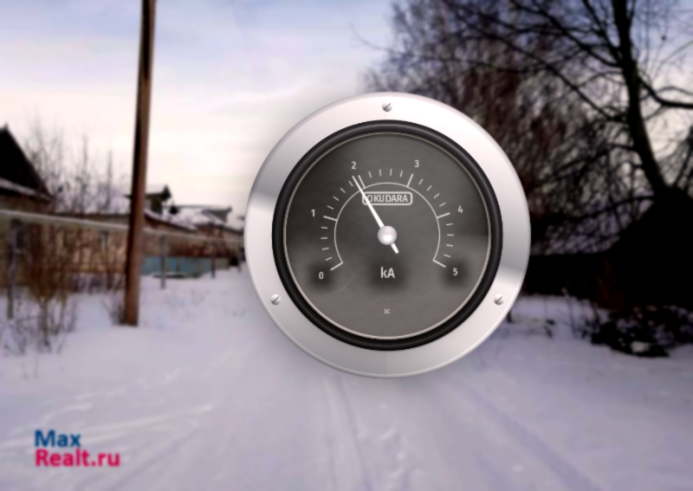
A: 1.9
